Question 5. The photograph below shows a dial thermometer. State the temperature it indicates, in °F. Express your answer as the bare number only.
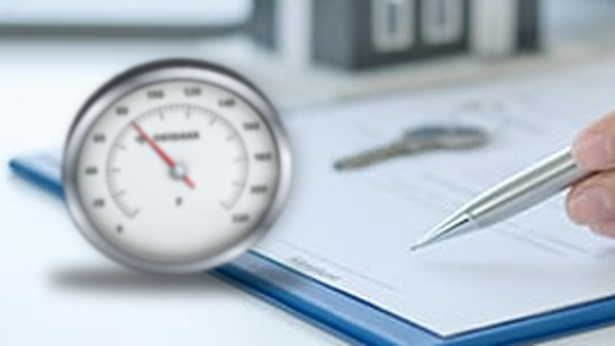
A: 80
